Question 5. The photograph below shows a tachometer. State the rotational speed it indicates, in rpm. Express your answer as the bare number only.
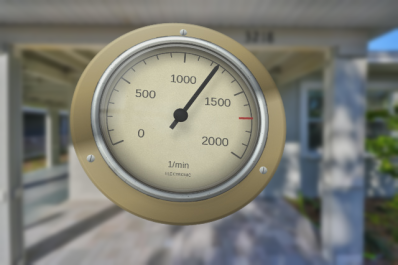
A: 1250
